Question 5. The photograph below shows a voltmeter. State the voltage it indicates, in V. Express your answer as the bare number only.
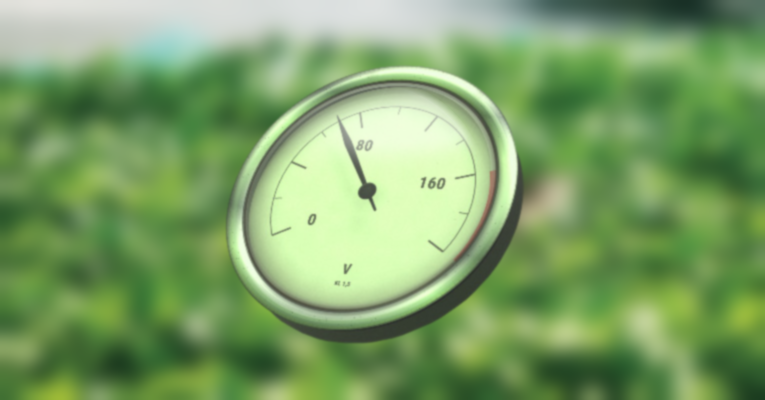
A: 70
